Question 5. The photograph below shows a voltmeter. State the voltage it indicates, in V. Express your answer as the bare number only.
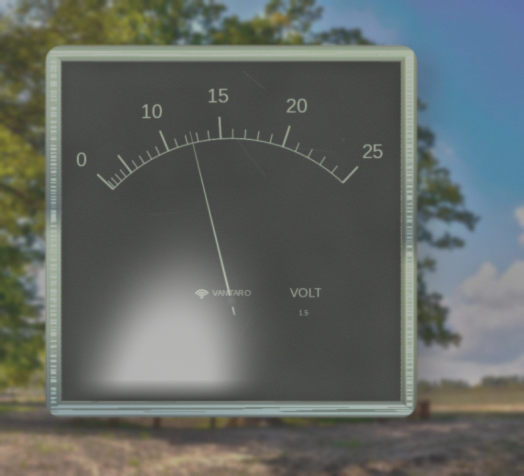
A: 12.5
